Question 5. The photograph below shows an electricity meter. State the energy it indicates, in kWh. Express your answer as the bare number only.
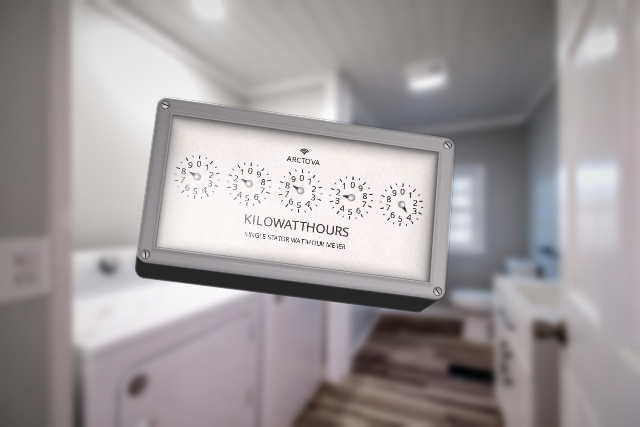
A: 81824
